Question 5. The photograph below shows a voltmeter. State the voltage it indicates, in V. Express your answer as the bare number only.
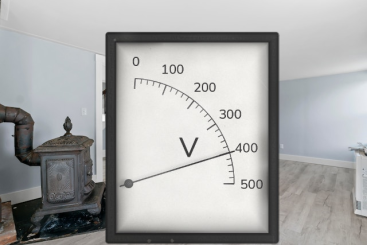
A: 400
